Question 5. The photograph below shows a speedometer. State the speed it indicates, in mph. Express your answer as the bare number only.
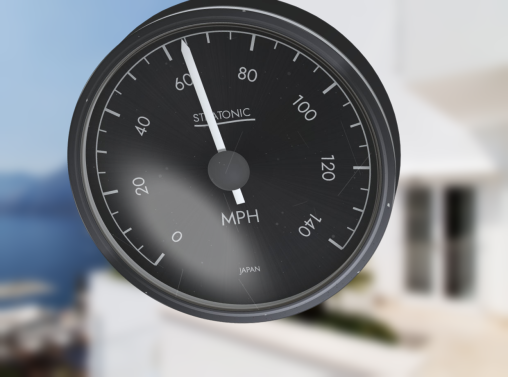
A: 65
